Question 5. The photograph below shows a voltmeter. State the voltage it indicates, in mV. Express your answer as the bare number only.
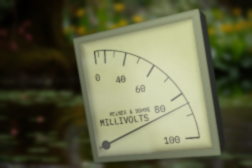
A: 85
